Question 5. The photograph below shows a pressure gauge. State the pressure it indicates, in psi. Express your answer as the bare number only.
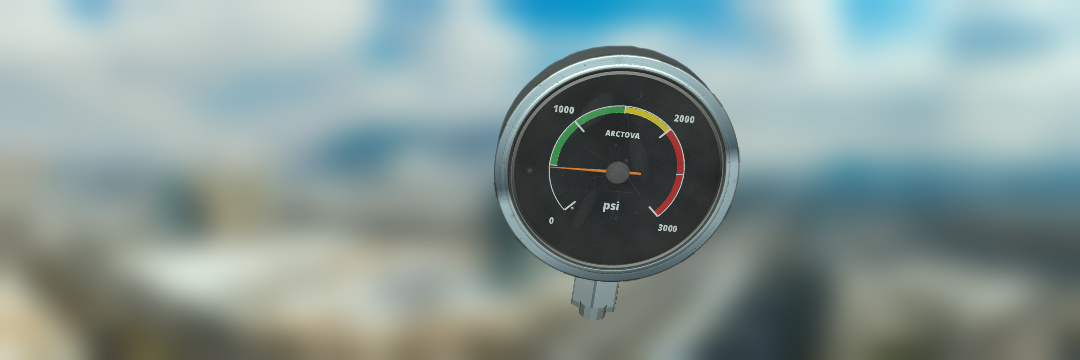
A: 500
